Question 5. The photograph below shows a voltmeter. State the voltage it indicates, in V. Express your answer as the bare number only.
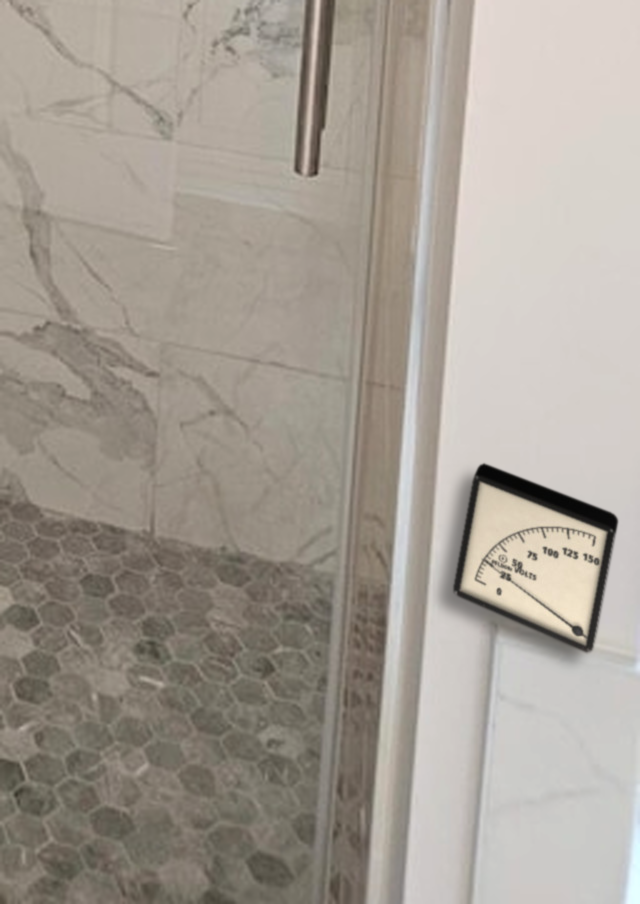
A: 25
